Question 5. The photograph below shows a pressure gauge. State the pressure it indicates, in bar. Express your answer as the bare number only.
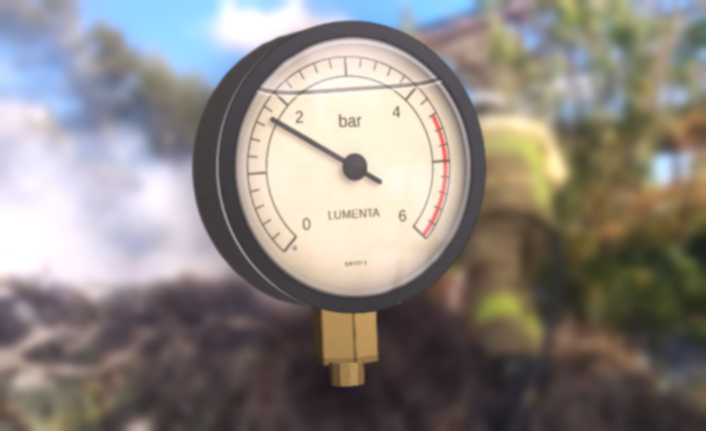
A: 1.7
